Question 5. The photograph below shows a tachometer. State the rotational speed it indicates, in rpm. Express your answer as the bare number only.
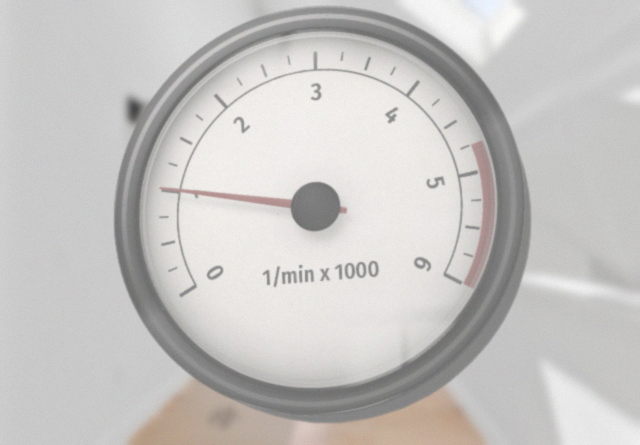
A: 1000
